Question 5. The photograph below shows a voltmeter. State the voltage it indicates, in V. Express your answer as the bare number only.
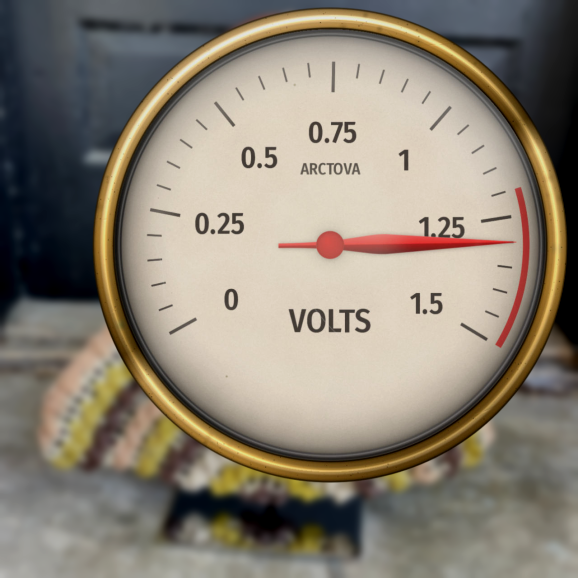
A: 1.3
